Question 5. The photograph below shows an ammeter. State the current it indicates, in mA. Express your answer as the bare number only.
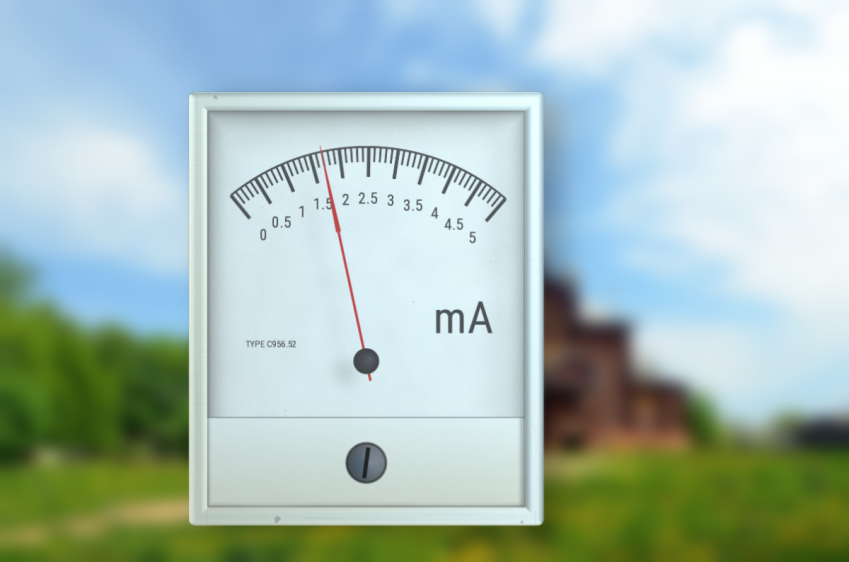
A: 1.7
